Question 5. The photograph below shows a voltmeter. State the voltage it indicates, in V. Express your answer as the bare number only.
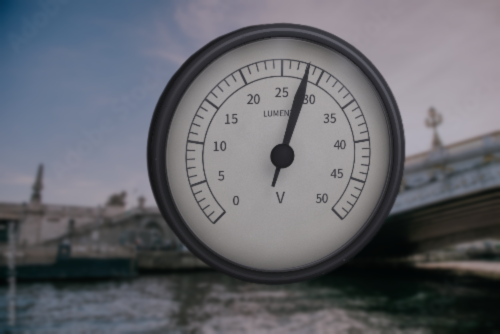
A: 28
